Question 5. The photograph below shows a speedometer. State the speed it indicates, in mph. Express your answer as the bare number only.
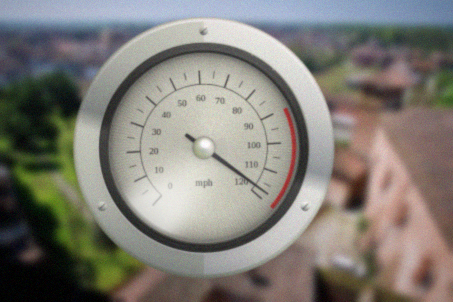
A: 117.5
